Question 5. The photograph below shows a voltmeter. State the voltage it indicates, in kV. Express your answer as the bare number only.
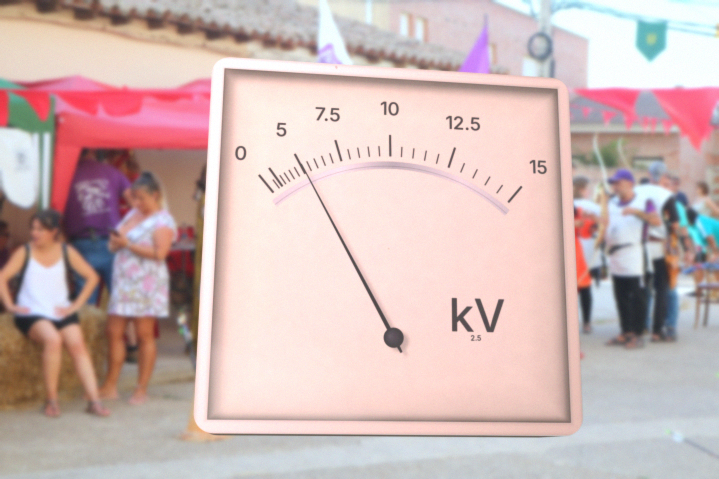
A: 5
